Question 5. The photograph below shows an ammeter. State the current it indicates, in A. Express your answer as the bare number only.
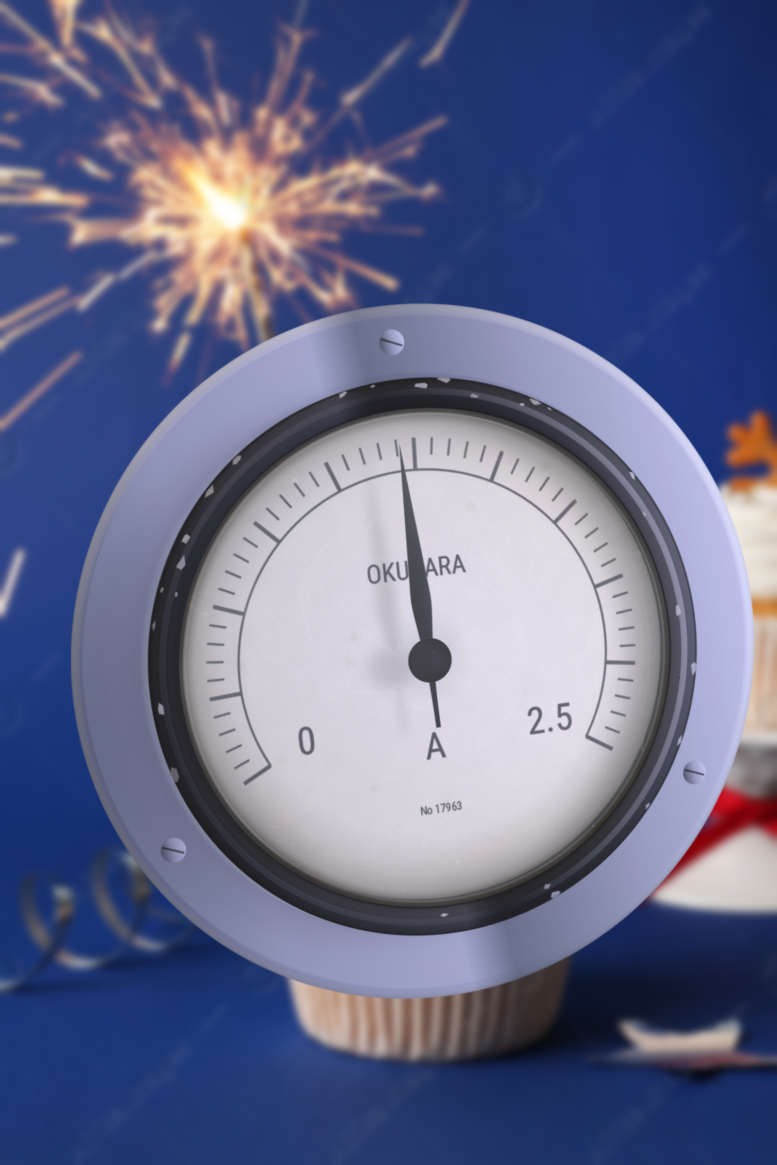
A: 1.2
